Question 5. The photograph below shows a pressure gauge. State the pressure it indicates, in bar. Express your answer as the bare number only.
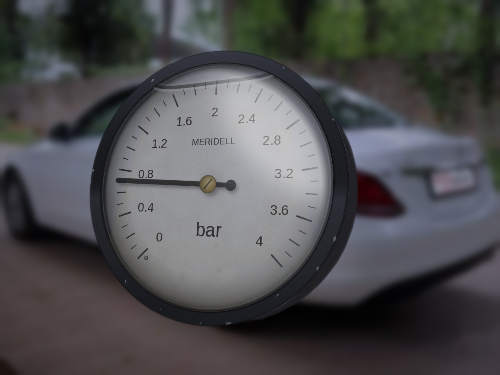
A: 0.7
